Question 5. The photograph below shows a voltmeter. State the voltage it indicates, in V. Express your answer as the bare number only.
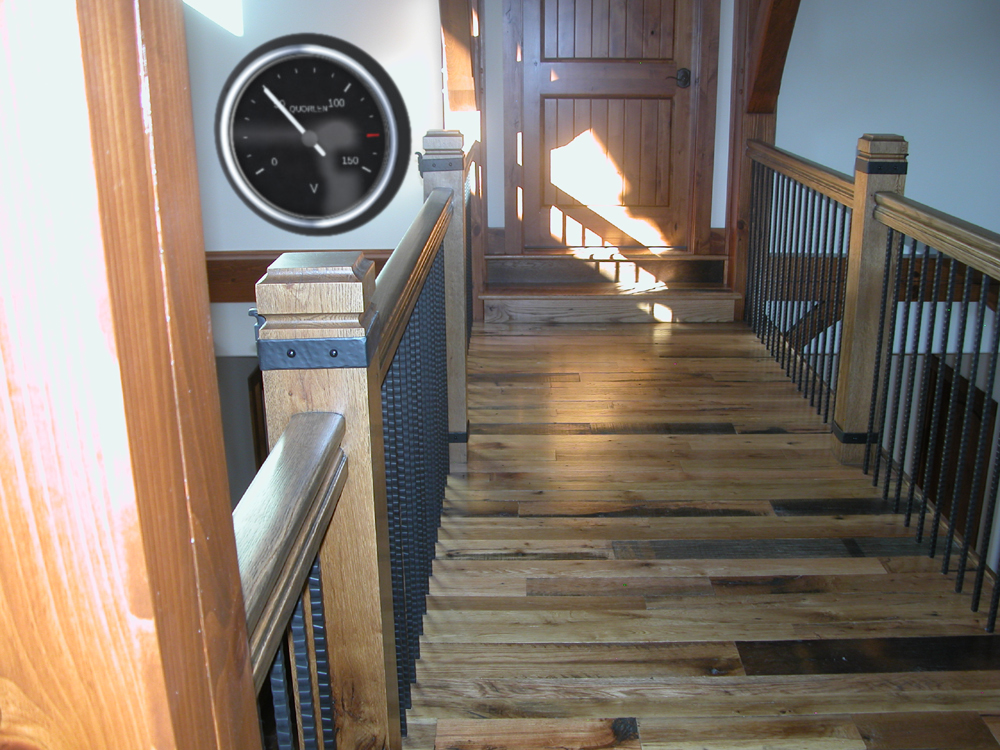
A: 50
